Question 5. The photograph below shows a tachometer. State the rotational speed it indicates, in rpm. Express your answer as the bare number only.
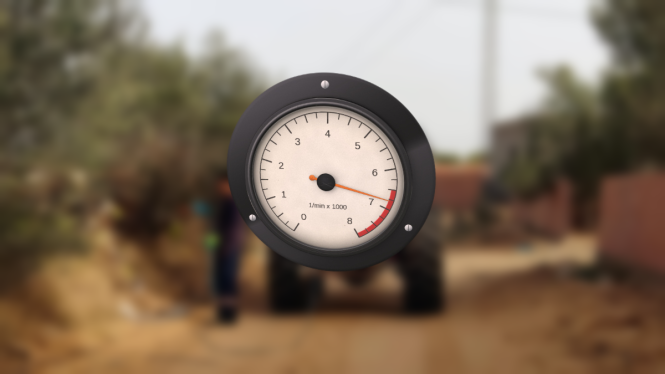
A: 6750
